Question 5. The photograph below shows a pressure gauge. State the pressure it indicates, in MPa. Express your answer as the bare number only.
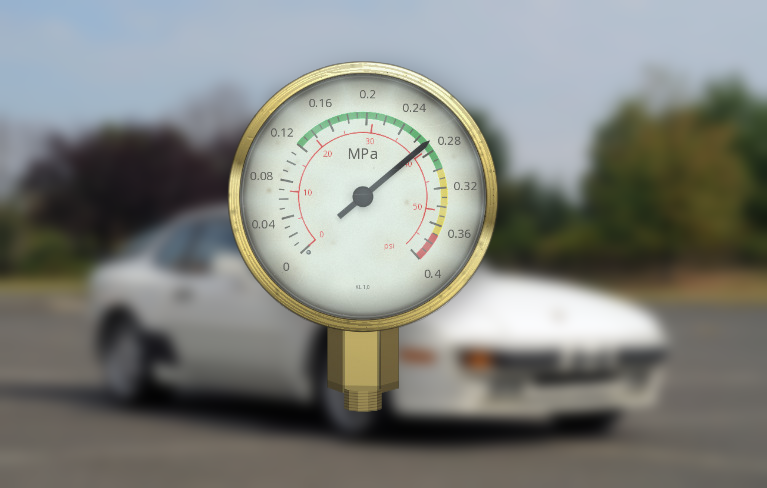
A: 0.27
